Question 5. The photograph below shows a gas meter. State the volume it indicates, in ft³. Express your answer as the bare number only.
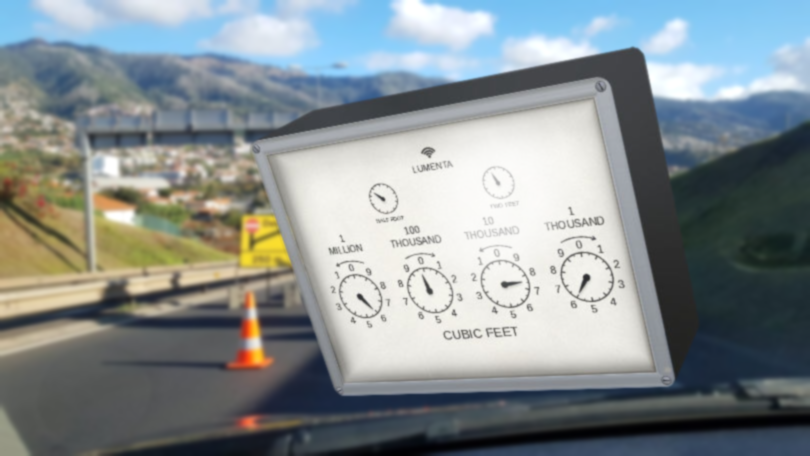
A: 597600
